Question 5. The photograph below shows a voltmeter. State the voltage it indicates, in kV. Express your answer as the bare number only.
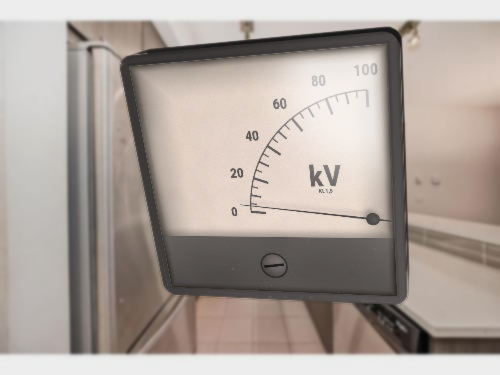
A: 5
